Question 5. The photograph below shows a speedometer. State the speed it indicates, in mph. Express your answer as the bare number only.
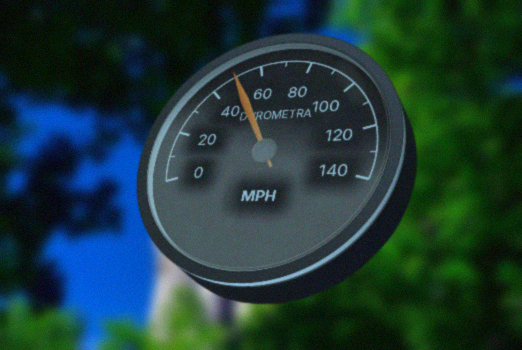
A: 50
